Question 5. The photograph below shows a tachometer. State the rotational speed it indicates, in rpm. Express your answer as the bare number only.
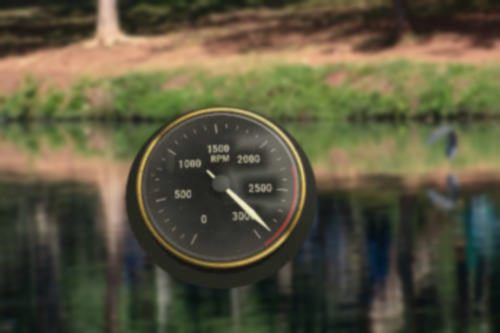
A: 2900
